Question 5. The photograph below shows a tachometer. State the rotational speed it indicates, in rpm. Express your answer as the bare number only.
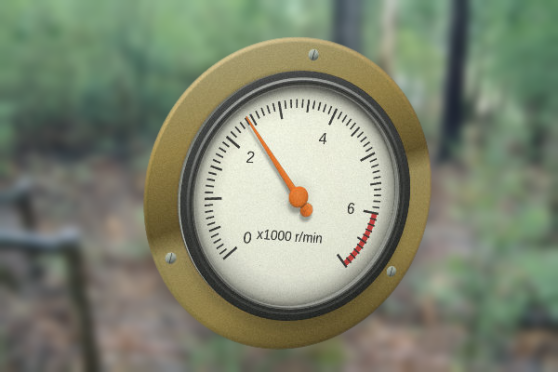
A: 2400
